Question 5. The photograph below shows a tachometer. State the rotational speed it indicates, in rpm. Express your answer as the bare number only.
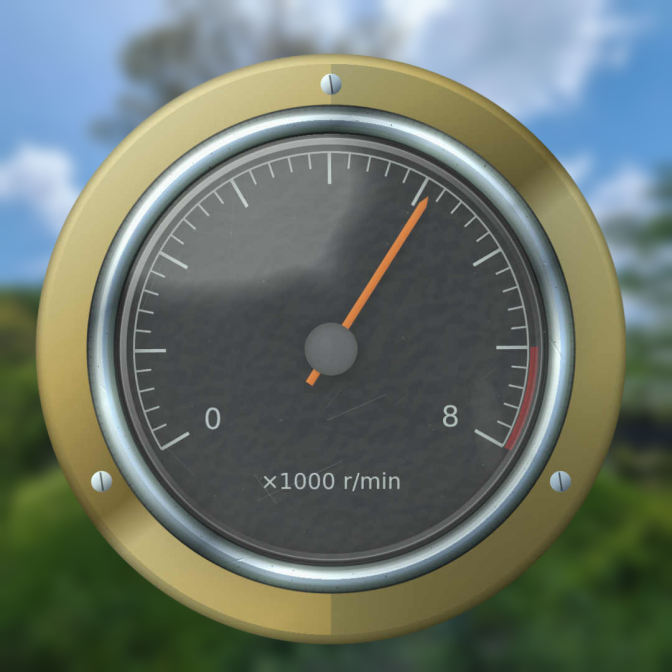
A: 5100
